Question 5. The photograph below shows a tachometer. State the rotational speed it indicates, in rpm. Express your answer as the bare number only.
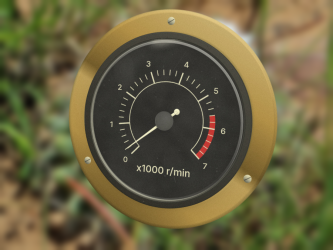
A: 200
